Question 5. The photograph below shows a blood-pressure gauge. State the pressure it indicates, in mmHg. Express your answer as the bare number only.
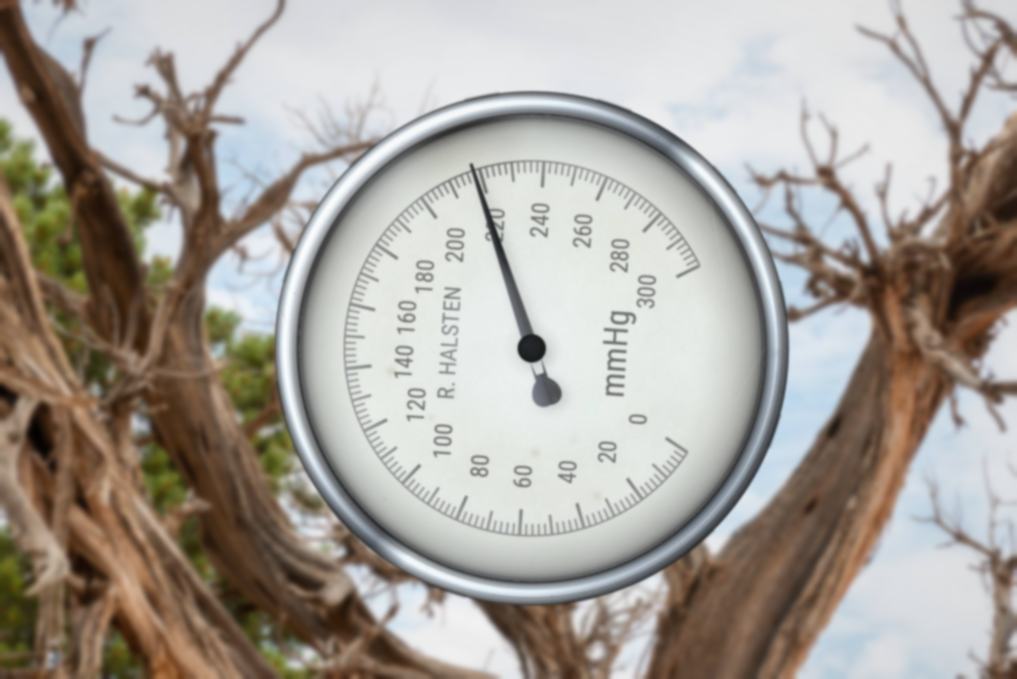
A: 218
